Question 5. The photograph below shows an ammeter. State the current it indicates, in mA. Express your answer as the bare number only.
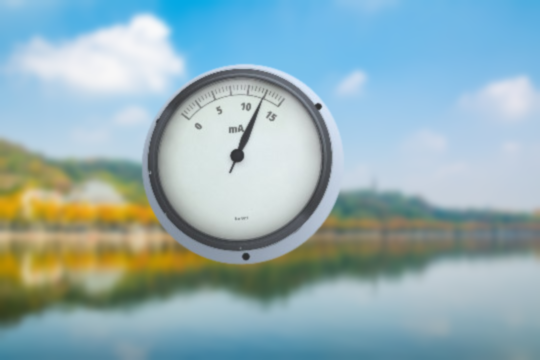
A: 12.5
